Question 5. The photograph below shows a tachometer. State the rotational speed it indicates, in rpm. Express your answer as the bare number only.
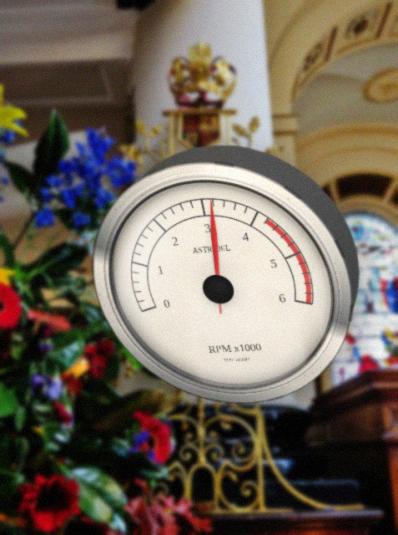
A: 3200
